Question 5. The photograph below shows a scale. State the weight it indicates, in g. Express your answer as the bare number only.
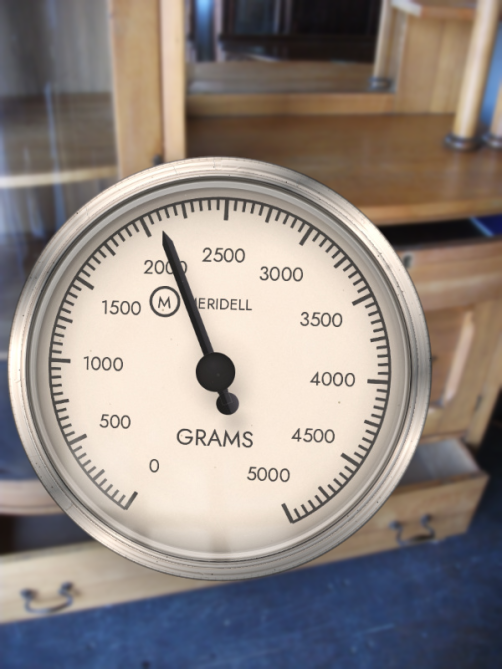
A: 2100
